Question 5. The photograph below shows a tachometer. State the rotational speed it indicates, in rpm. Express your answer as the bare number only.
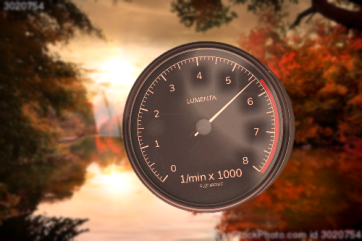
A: 5600
